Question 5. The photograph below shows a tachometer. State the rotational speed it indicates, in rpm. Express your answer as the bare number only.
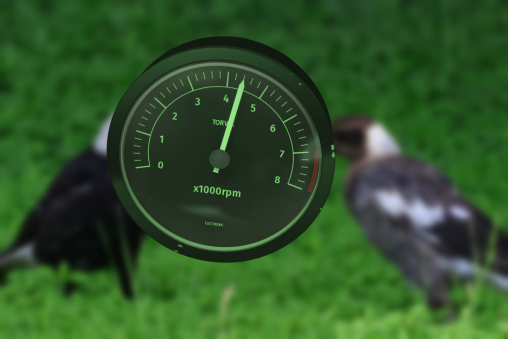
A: 4400
